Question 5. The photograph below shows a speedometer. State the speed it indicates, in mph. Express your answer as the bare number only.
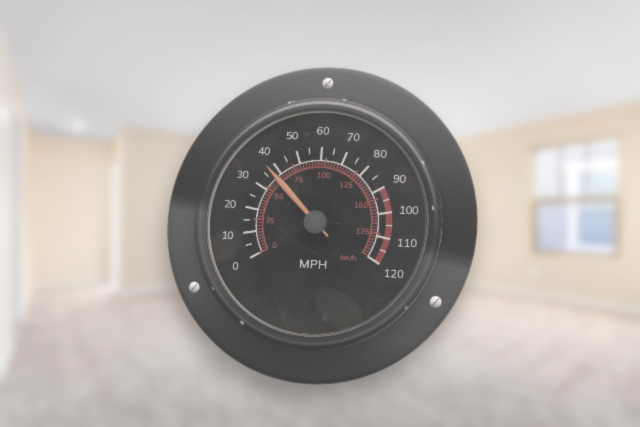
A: 37.5
